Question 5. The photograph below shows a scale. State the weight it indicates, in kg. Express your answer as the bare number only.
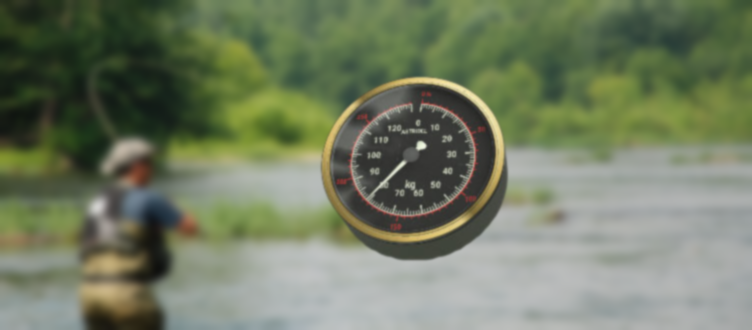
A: 80
